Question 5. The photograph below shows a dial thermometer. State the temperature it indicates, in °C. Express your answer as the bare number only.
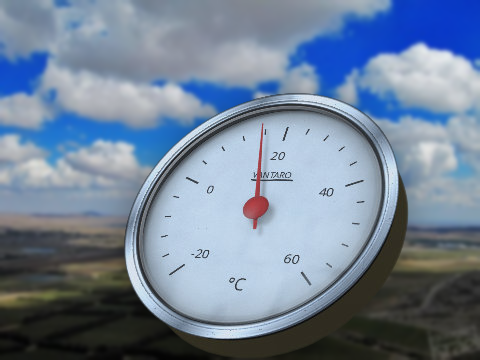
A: 16
